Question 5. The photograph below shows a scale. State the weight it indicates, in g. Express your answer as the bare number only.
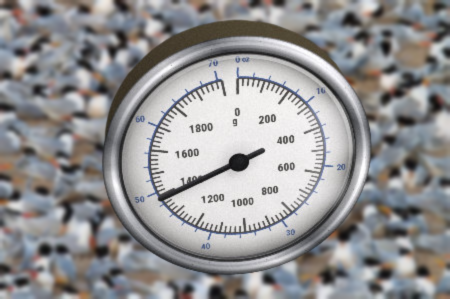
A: 1400
